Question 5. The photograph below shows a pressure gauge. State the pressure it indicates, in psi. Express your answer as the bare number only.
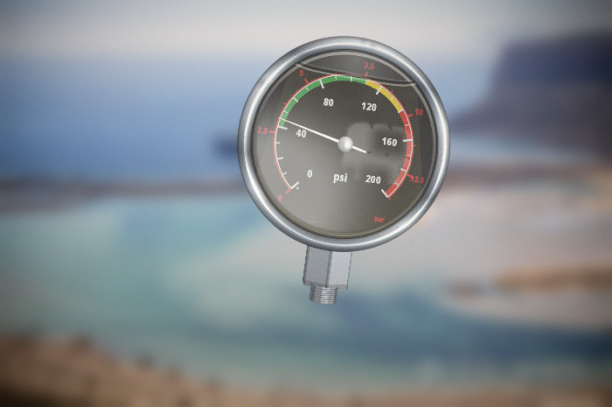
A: 45
